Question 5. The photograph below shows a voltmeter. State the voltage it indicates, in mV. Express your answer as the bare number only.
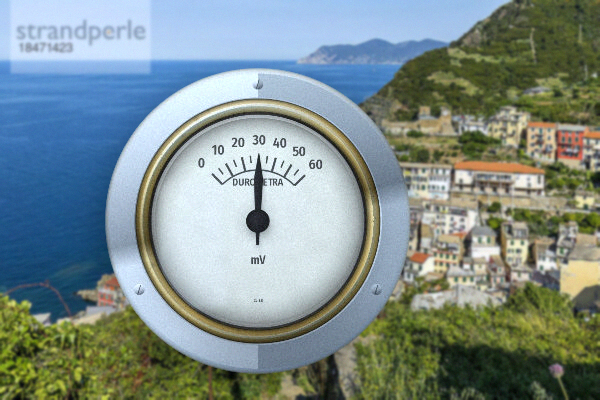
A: 30
